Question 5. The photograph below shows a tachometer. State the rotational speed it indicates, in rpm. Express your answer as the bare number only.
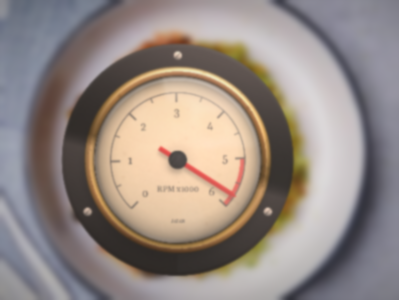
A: 5750
